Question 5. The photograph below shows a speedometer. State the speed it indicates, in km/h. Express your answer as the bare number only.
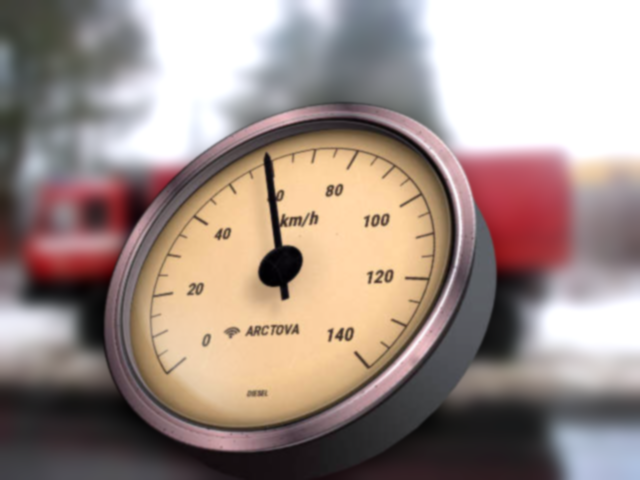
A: 60
